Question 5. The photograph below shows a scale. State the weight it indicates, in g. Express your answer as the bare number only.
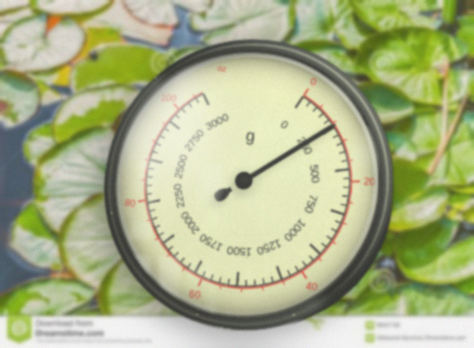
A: 250
